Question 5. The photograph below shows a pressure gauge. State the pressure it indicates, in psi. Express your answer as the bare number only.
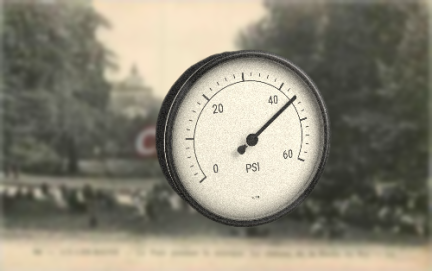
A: 44
